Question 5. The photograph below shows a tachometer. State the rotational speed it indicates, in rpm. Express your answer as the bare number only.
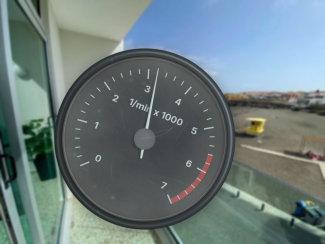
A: 3200
